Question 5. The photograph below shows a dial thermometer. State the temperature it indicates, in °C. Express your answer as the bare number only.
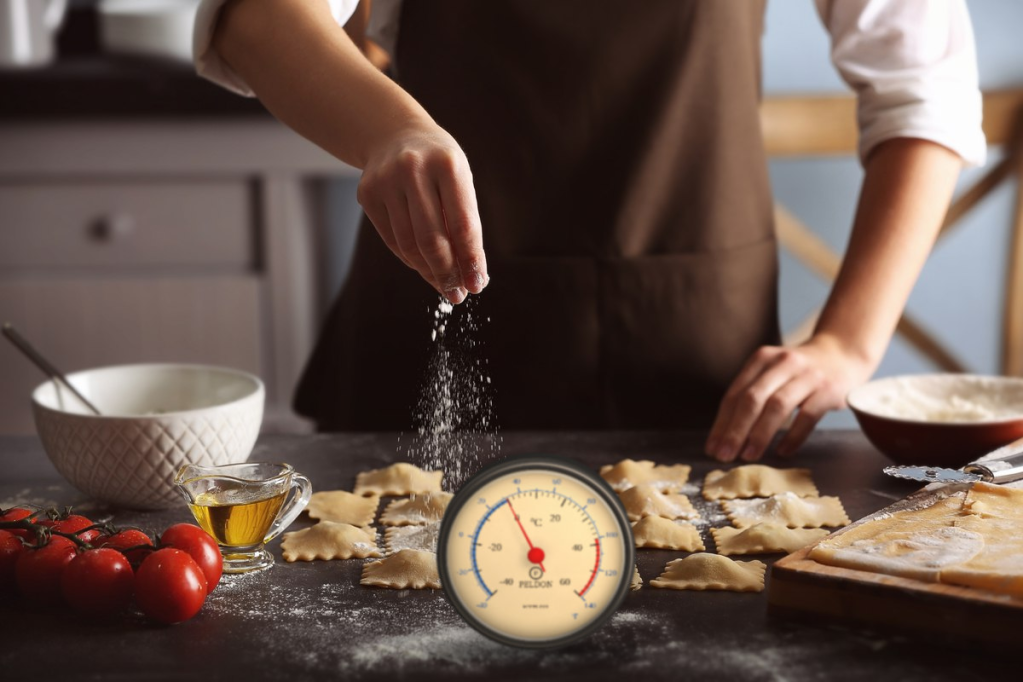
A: 0
